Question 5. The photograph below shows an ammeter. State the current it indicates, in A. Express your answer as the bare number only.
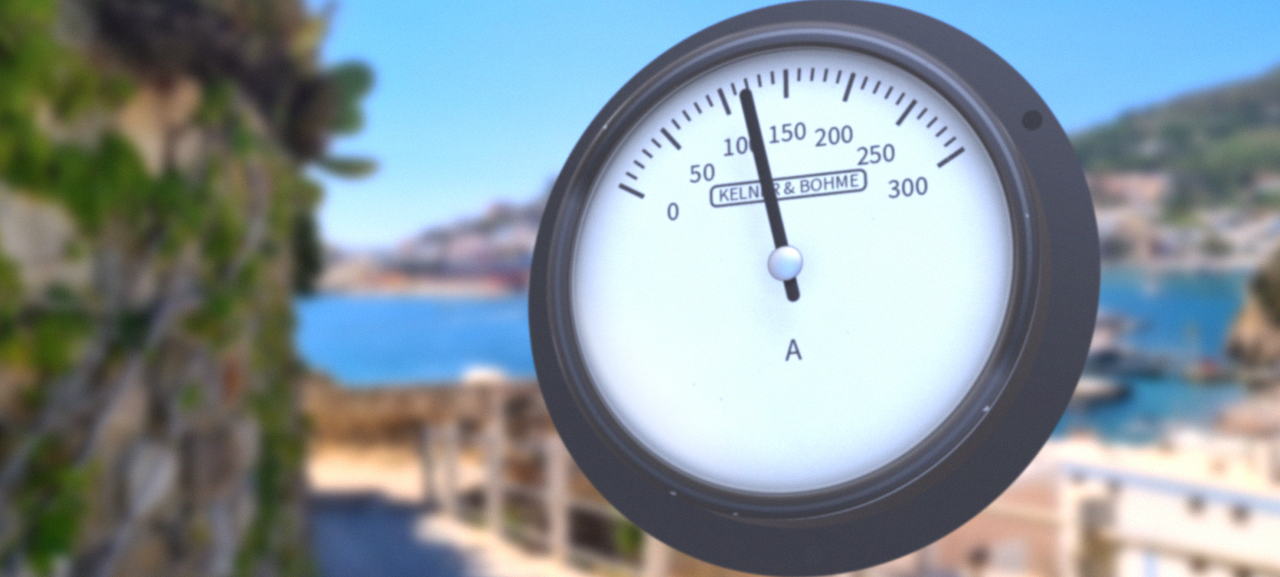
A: 120
